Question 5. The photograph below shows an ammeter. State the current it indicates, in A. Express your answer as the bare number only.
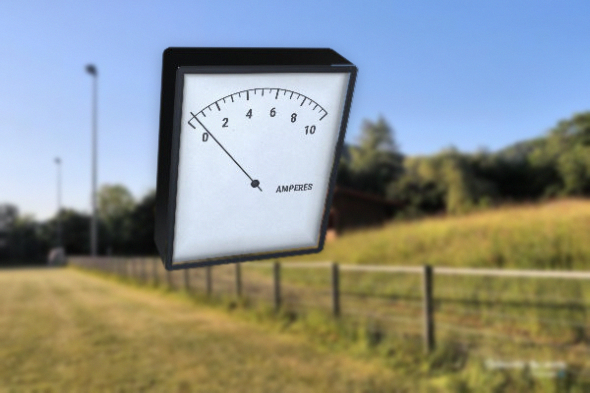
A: 0.5
